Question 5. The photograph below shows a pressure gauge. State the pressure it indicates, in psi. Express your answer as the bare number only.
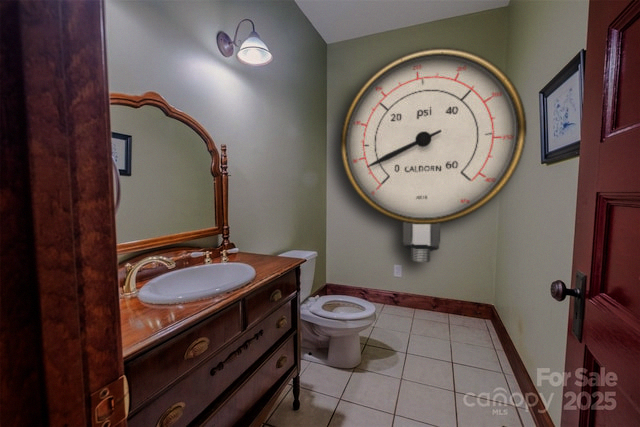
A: 5
